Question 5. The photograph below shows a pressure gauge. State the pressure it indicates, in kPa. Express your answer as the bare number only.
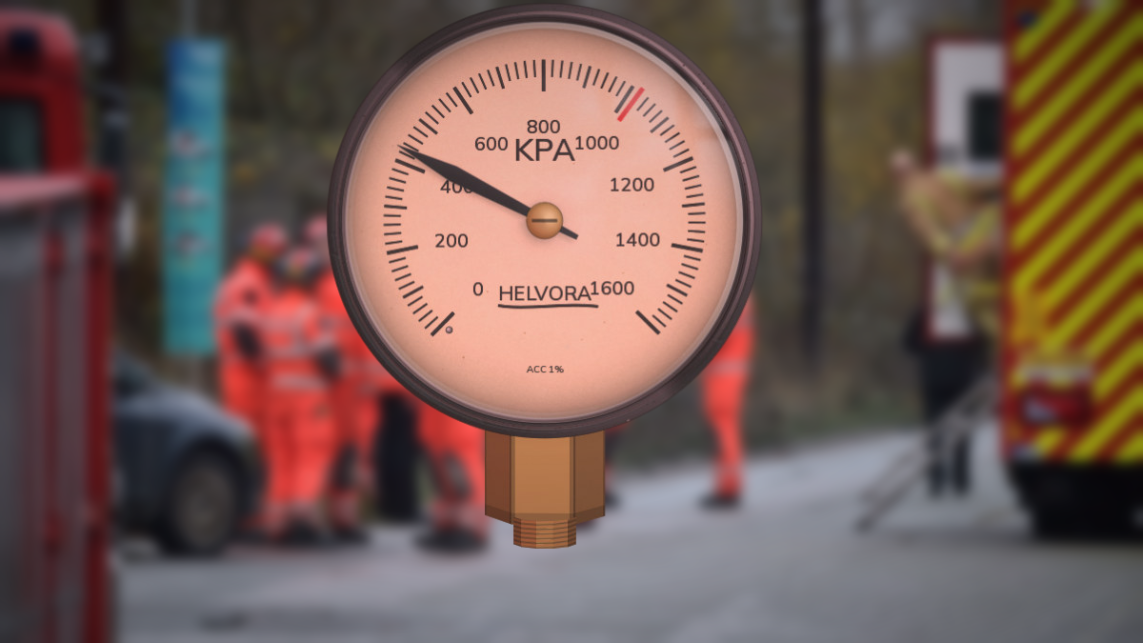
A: 430
